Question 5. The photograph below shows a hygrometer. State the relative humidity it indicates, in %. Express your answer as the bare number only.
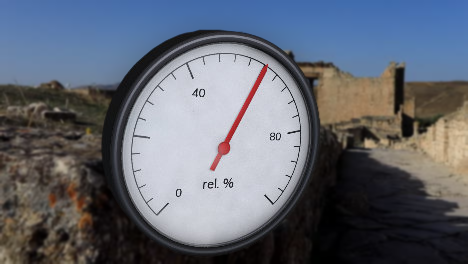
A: 60
